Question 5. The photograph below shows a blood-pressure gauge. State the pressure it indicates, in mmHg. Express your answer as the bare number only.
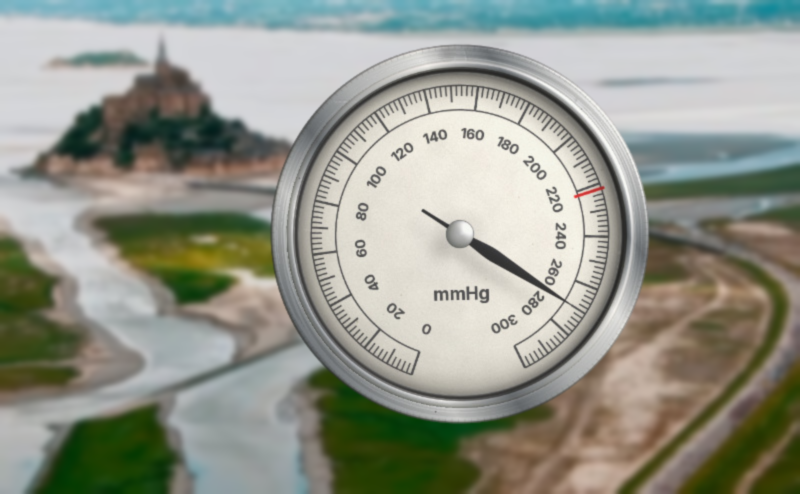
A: 270
